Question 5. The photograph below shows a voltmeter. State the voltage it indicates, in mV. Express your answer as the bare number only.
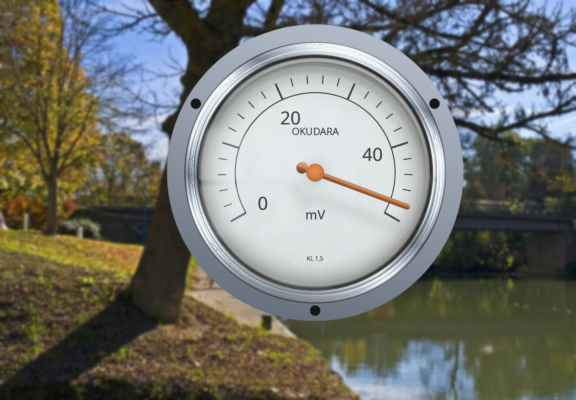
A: 48
